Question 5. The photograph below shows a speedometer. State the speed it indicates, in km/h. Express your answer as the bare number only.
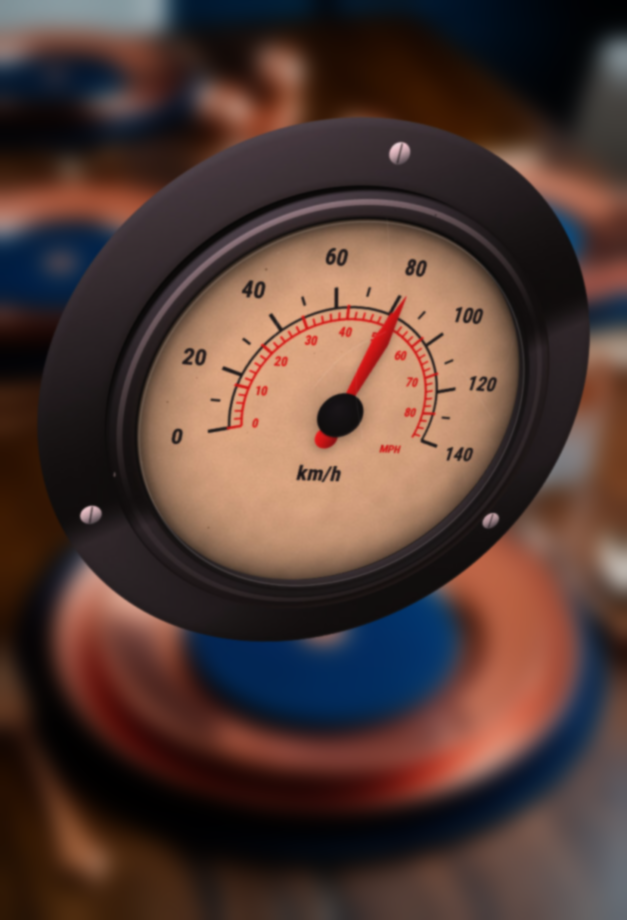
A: 80
